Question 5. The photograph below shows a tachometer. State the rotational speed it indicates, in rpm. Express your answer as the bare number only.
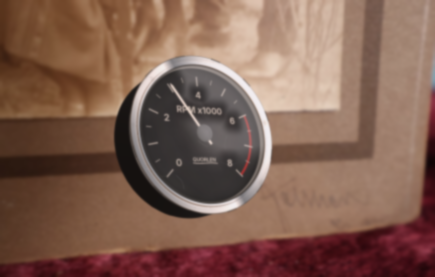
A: 3000
